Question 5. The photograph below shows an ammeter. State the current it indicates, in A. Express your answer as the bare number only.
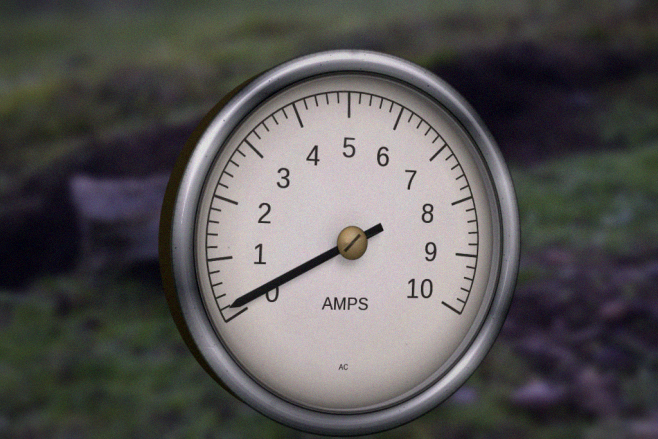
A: 0.2
